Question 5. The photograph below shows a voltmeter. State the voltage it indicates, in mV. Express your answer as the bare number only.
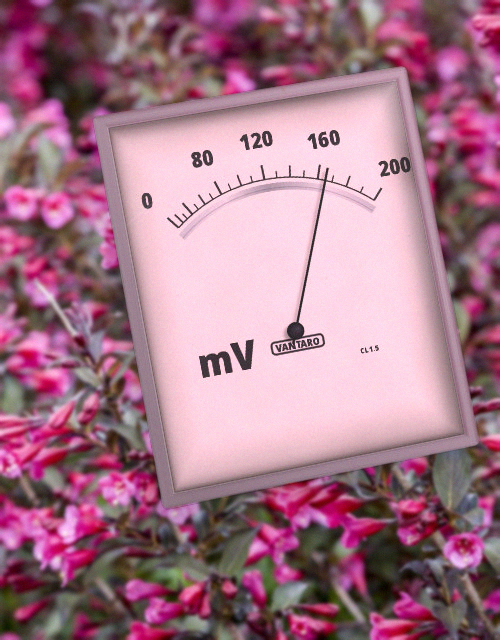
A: 165
